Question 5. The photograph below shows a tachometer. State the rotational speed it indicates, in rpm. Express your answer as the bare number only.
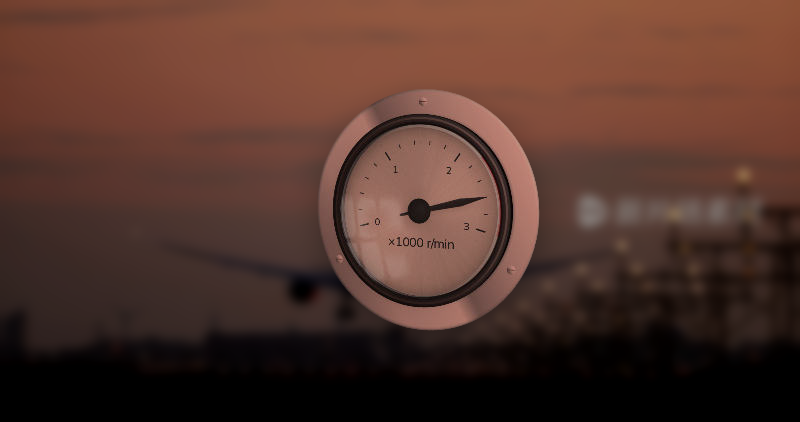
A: 2600
